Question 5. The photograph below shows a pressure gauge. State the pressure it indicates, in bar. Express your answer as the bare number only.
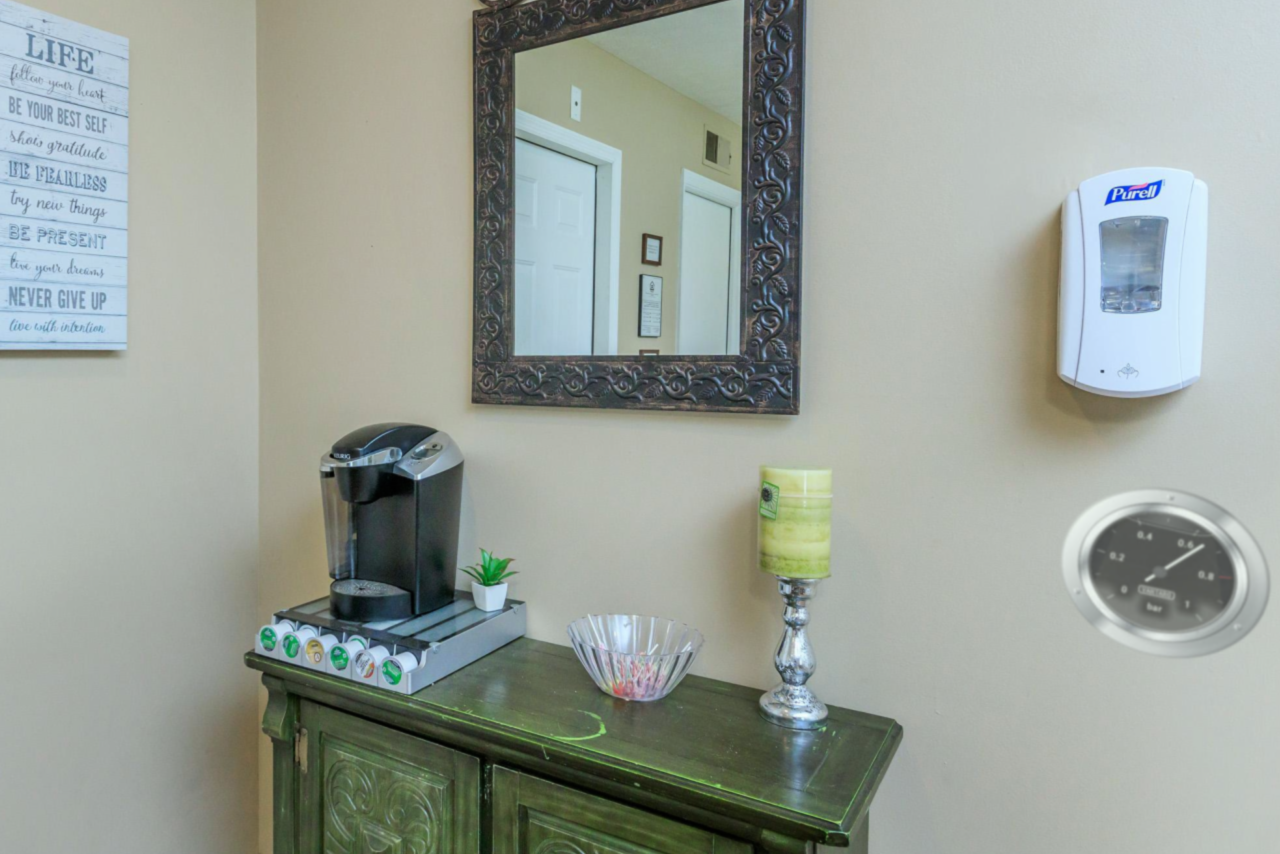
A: 0.65
